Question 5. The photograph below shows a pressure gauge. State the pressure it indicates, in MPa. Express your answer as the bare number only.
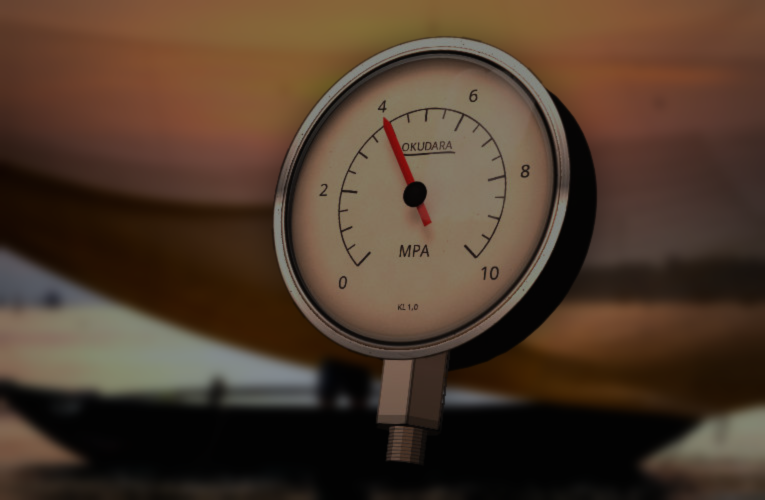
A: 4
